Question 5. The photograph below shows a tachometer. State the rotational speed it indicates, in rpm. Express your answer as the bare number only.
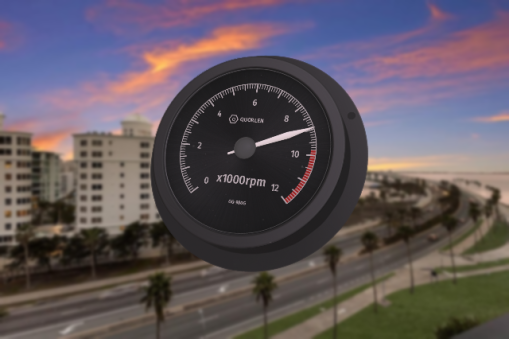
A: 9000
